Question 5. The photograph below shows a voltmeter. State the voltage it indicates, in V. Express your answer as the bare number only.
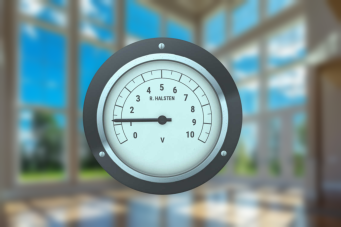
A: 1.25
